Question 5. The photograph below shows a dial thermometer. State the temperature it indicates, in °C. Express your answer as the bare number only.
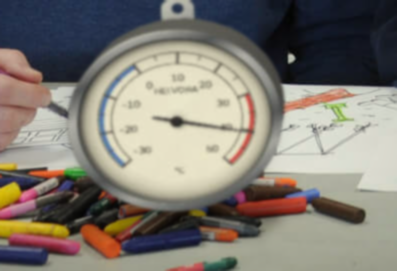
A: 40
